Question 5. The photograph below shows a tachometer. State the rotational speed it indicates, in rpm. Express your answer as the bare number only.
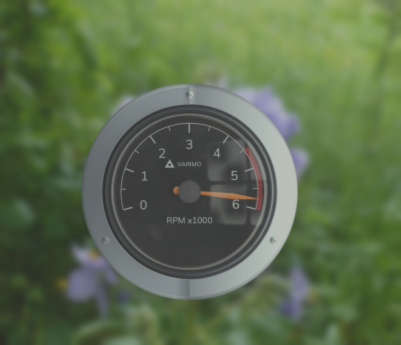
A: 5750
